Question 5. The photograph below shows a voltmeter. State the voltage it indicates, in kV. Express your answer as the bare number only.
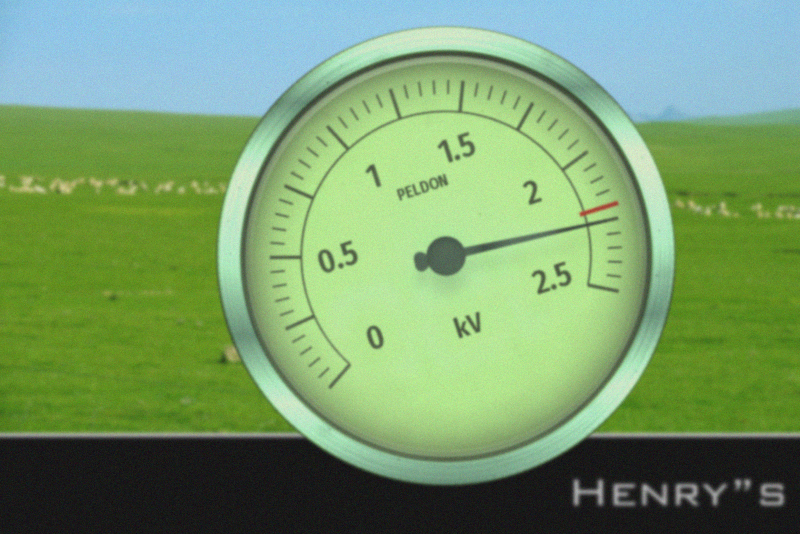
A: 2.25
